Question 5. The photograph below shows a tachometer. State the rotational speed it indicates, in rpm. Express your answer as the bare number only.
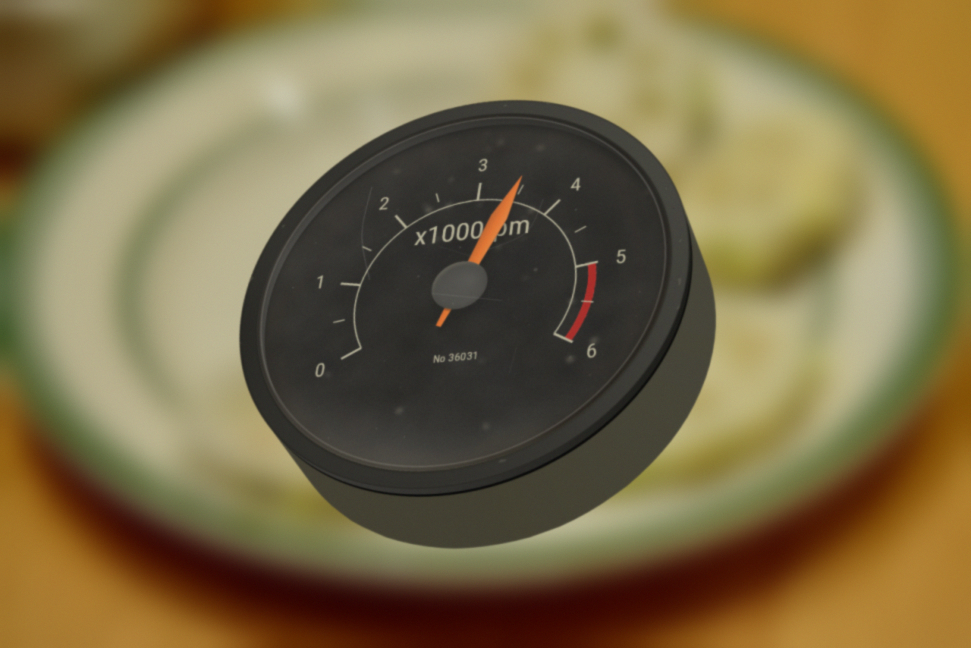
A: 3500
